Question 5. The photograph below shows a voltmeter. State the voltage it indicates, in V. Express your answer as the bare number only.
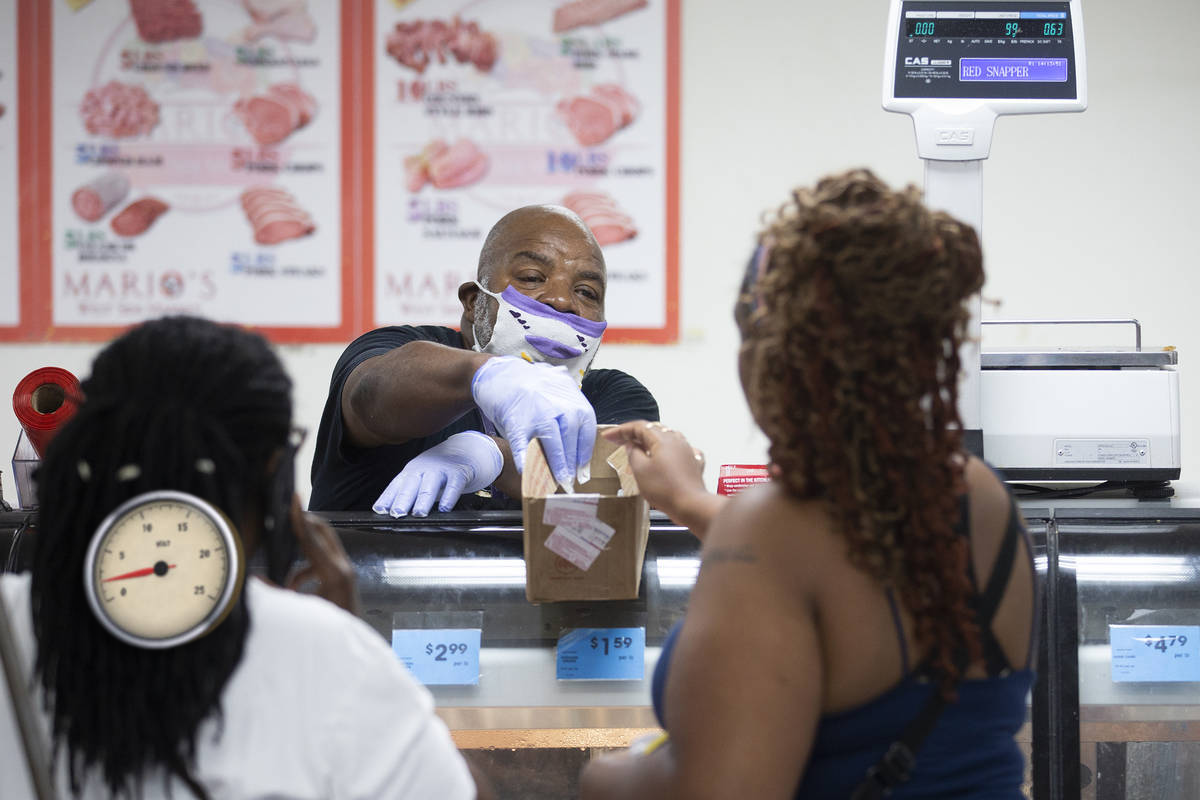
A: 2
